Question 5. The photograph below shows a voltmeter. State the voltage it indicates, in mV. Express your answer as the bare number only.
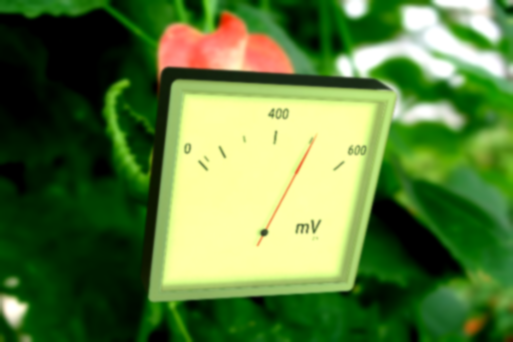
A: 500
